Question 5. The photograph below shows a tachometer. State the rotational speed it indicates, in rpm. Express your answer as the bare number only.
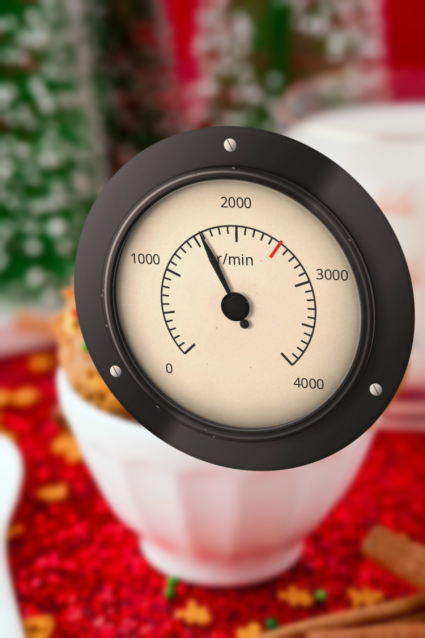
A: 1600
